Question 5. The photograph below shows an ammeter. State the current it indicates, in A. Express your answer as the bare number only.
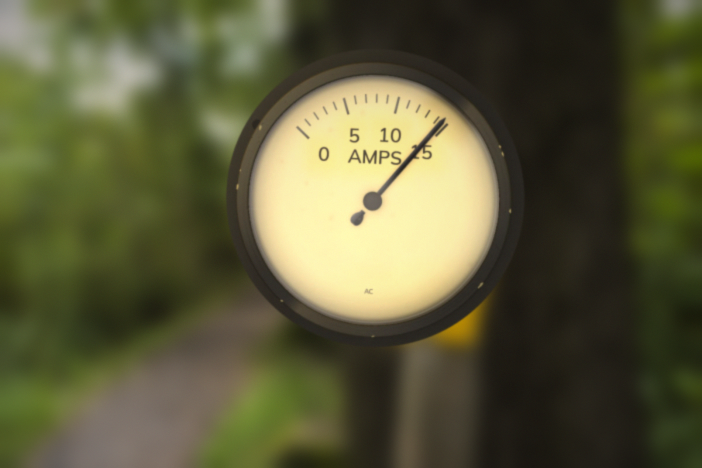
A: 14.5
